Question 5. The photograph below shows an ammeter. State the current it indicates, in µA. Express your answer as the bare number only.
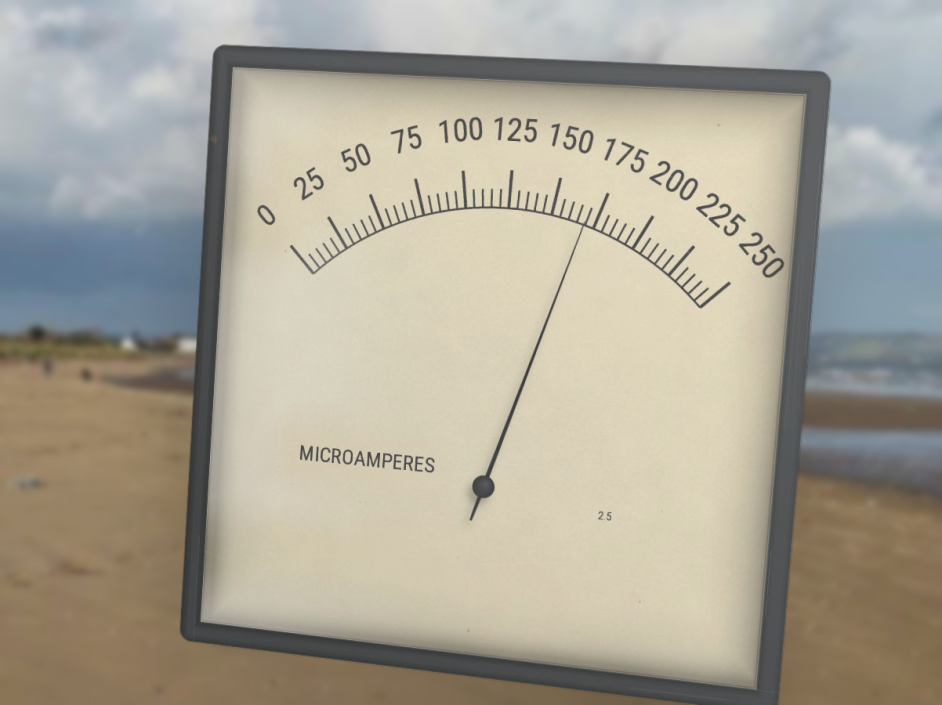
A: 170
